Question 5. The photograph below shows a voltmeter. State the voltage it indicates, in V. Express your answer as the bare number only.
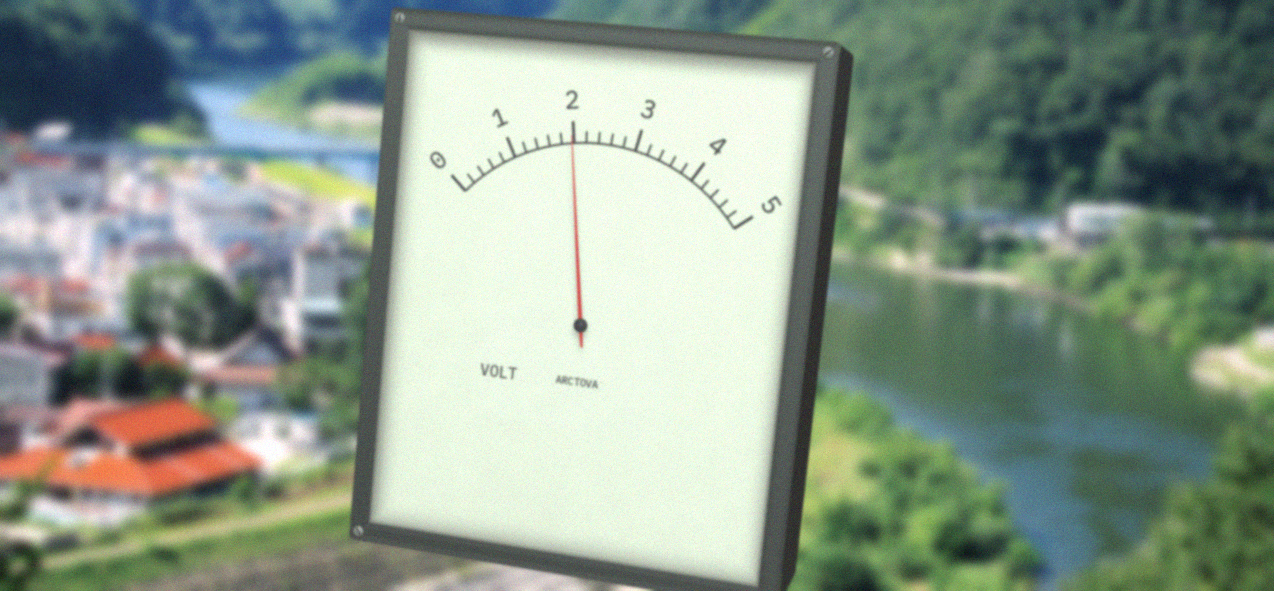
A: 2
